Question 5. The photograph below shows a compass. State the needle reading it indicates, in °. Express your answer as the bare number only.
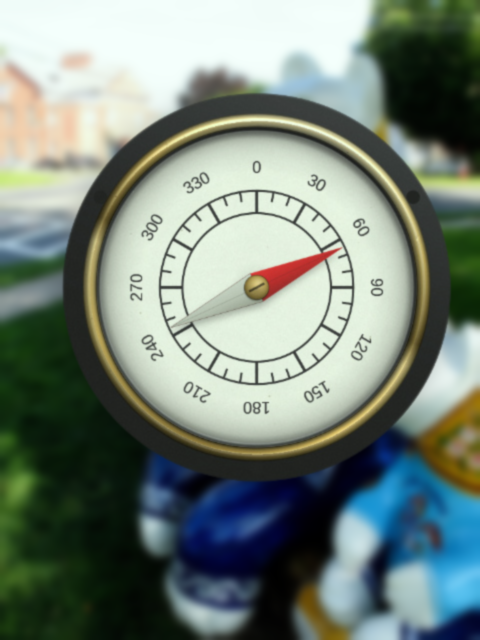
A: 65
